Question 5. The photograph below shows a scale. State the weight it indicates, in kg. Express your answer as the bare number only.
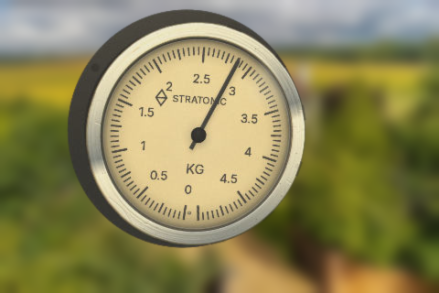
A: 2.85
